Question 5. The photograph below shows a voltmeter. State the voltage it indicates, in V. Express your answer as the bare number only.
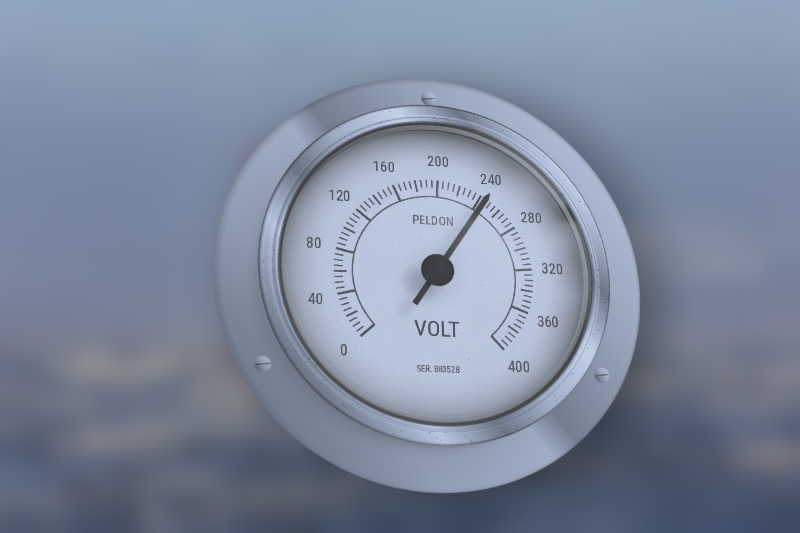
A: 245
